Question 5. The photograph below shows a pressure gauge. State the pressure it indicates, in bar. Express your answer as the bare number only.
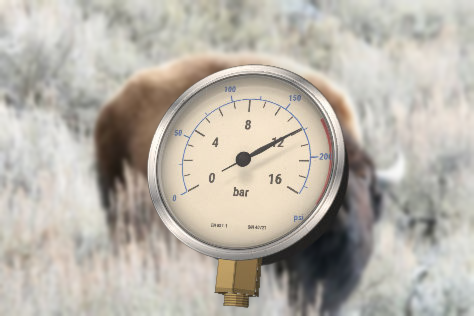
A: 12
